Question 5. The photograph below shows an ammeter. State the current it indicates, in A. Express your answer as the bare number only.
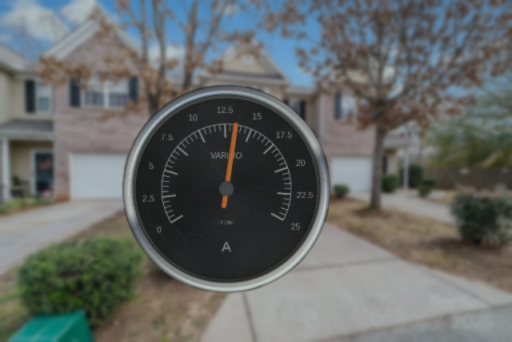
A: 13.5
